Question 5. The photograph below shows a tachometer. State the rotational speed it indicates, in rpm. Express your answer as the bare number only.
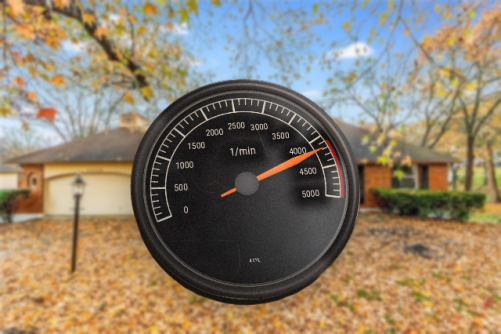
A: 4200
